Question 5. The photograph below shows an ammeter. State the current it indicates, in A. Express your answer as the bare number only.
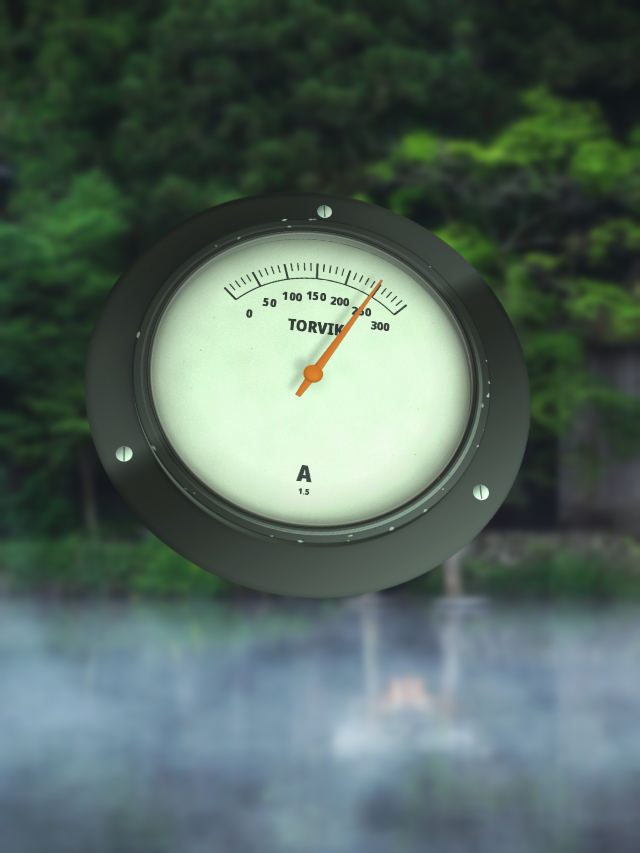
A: 250
